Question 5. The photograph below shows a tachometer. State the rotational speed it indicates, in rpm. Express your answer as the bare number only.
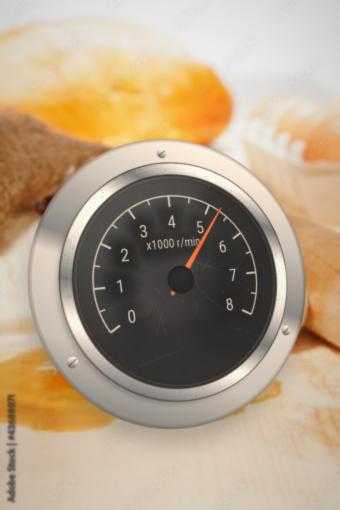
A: 5250
